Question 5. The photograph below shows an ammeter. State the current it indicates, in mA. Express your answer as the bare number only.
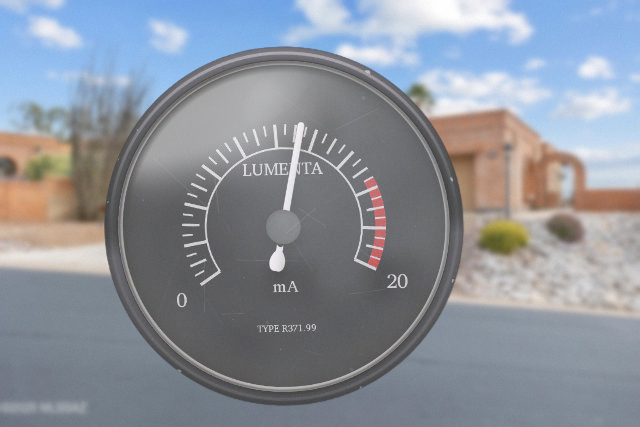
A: 11.25
